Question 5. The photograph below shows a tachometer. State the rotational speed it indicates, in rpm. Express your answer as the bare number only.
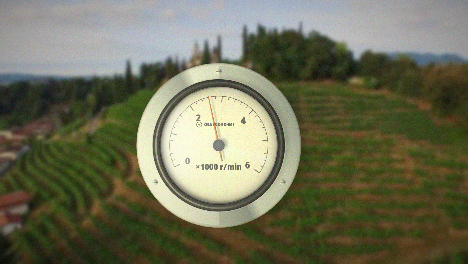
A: 2600
